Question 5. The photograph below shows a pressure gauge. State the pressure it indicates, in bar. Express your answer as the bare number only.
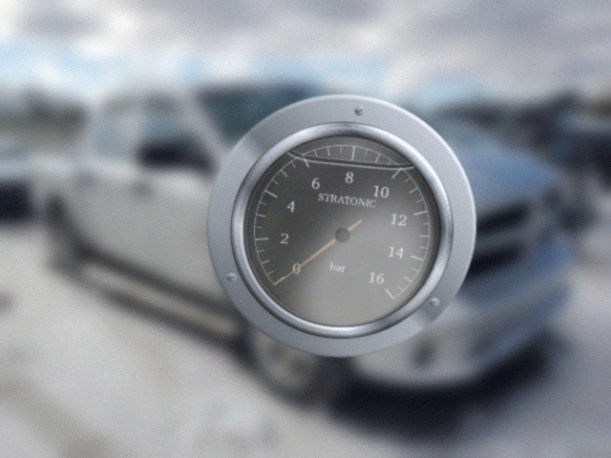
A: 0
